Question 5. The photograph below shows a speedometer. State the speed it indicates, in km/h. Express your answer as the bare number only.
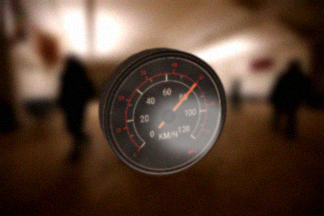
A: 80
